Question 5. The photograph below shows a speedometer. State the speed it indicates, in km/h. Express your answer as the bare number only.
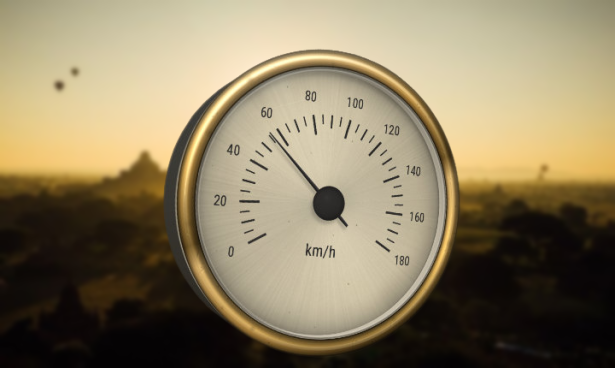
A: 55
